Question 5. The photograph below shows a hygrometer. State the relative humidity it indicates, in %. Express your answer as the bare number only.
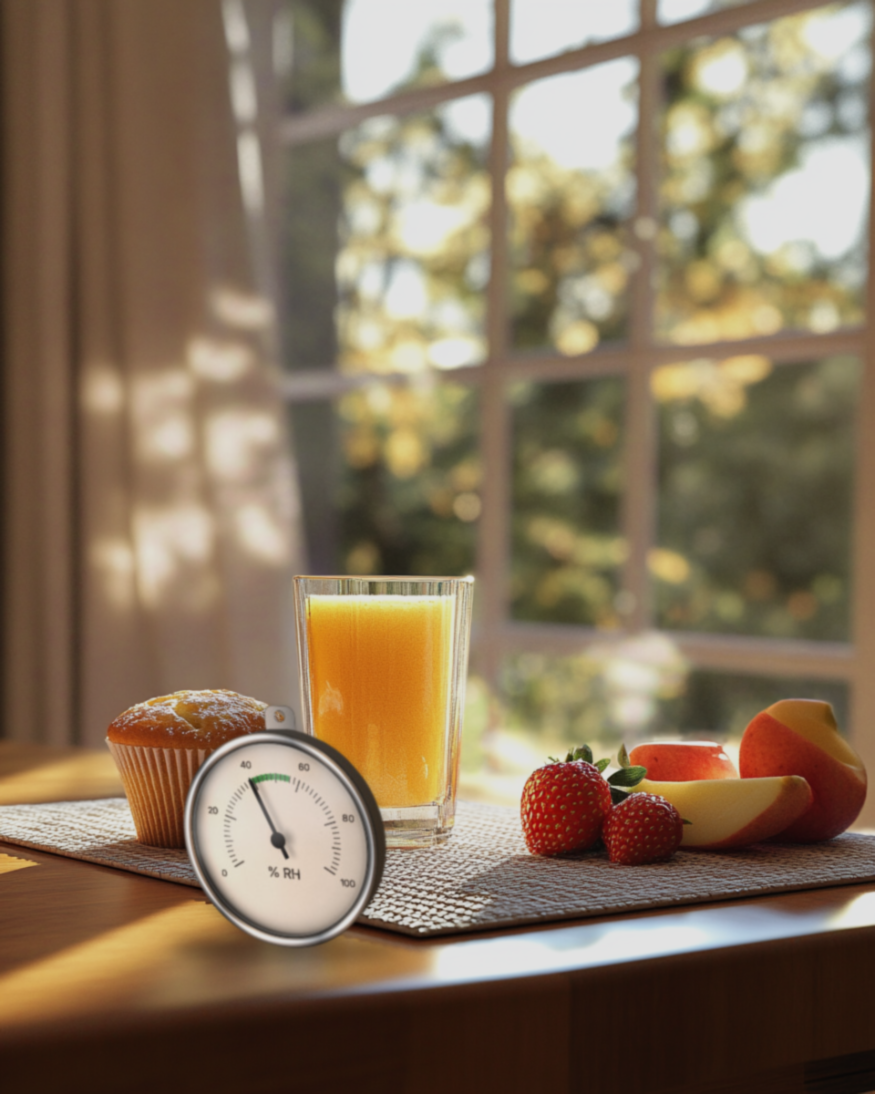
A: 40
